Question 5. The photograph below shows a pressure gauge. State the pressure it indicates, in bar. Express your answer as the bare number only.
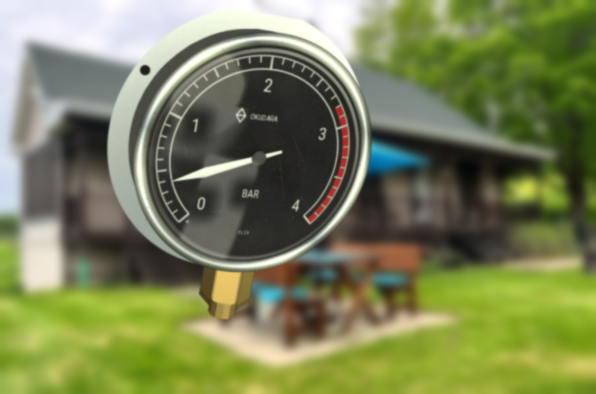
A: 0.4
